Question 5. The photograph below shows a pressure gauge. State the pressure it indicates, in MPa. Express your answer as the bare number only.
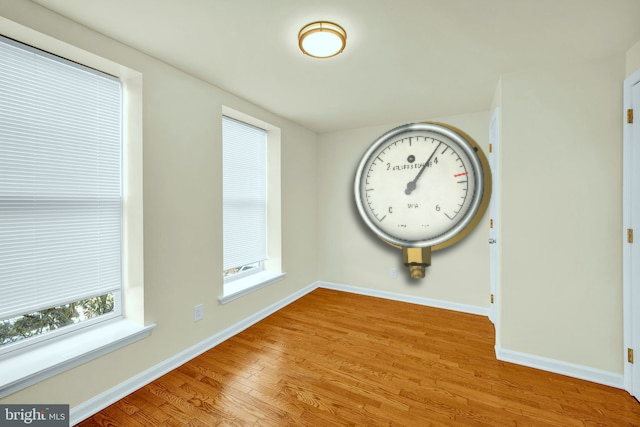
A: 3.8
